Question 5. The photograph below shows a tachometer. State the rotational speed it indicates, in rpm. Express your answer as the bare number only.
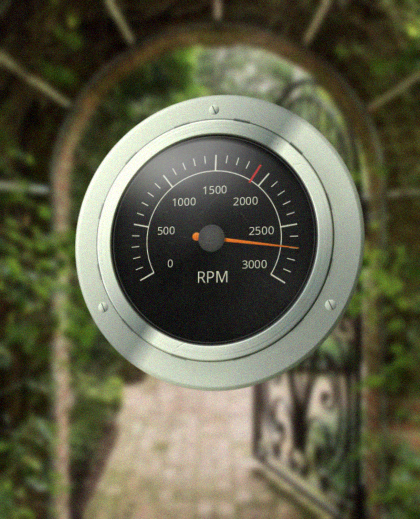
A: 2700
